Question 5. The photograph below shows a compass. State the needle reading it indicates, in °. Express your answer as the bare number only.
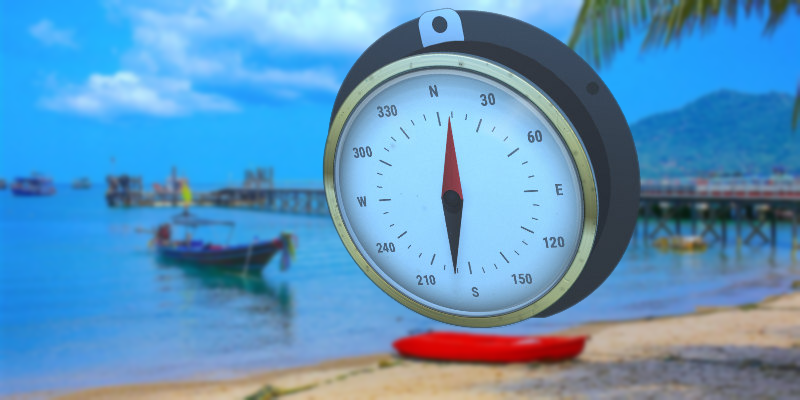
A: 10
